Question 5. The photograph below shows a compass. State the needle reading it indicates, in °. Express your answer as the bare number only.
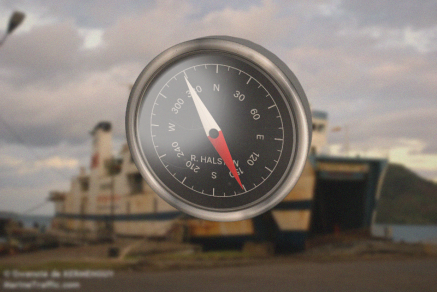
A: 150
